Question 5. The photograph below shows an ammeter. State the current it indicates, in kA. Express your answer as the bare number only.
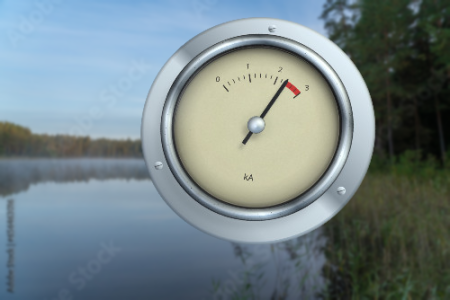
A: 2.4
